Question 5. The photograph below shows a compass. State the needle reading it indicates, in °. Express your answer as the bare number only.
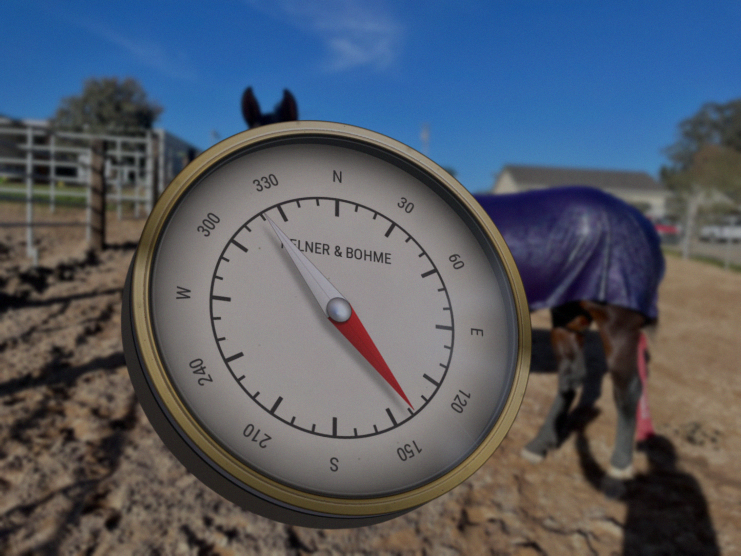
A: 140
